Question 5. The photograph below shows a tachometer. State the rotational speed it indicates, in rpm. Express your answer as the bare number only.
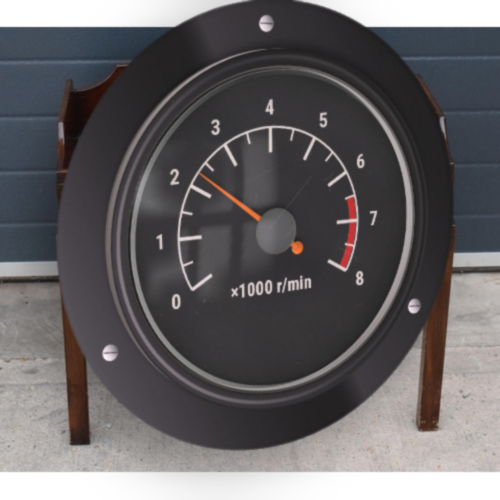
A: 2250
